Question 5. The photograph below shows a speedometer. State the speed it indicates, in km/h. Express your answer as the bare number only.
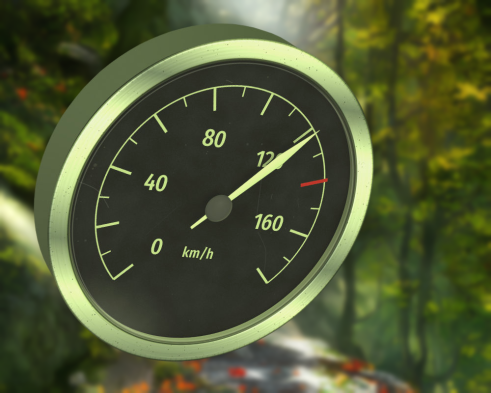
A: 120
